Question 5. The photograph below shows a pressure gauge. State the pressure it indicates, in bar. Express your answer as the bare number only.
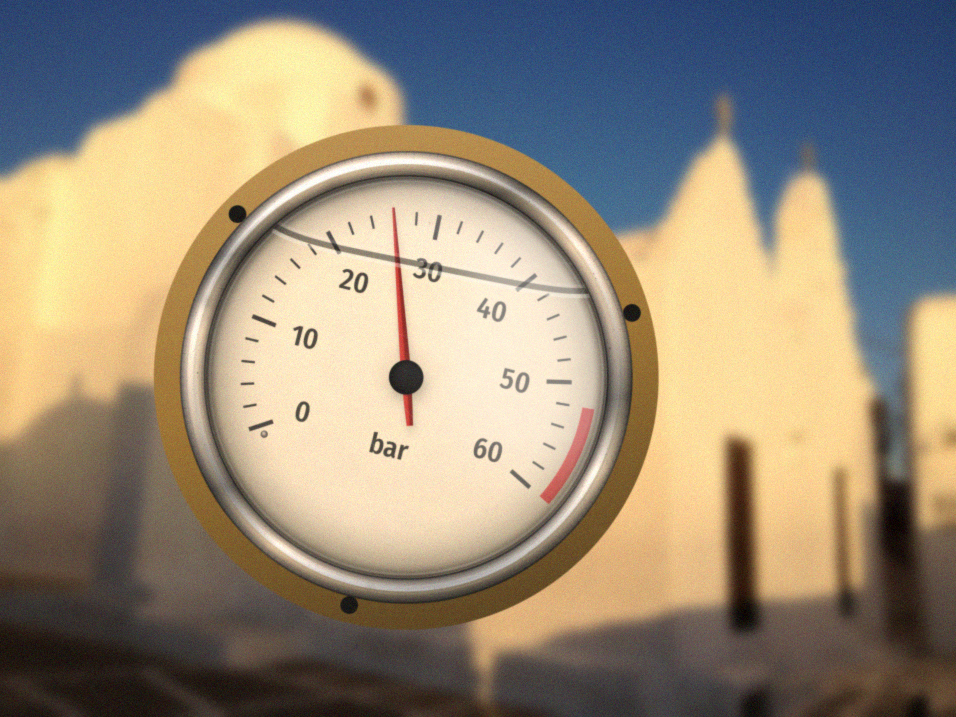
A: 26
